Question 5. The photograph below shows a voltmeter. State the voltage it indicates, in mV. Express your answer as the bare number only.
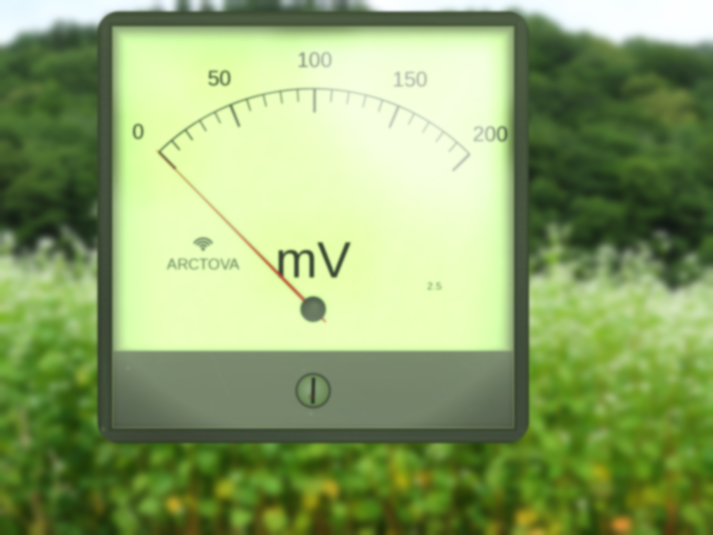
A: 0
